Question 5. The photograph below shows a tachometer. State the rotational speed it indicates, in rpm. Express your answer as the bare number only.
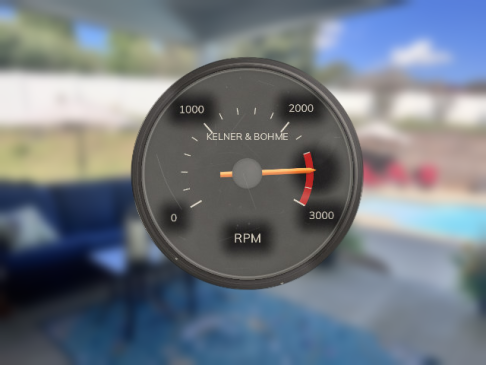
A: 2600
